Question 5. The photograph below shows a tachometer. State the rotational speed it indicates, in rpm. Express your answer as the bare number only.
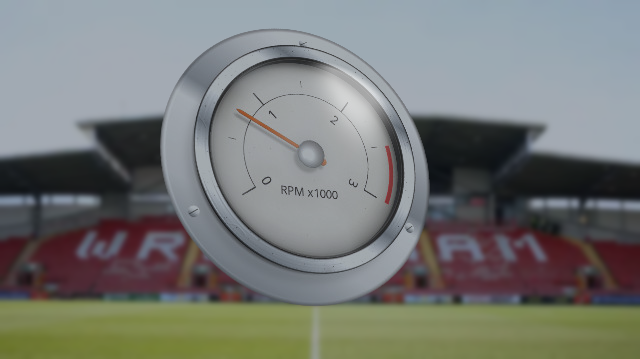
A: 750
